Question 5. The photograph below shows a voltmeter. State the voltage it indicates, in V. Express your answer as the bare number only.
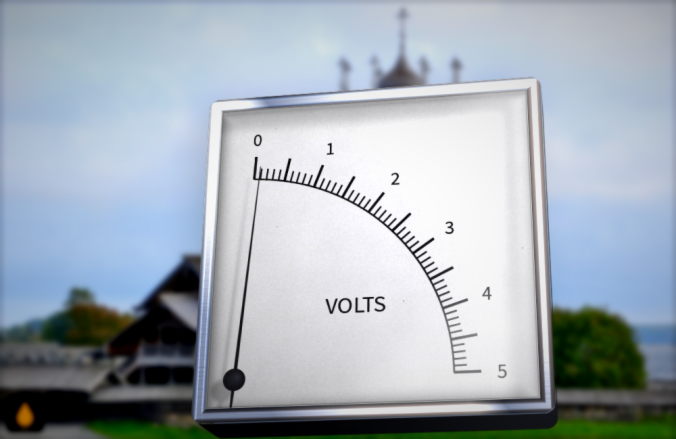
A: 0.1
